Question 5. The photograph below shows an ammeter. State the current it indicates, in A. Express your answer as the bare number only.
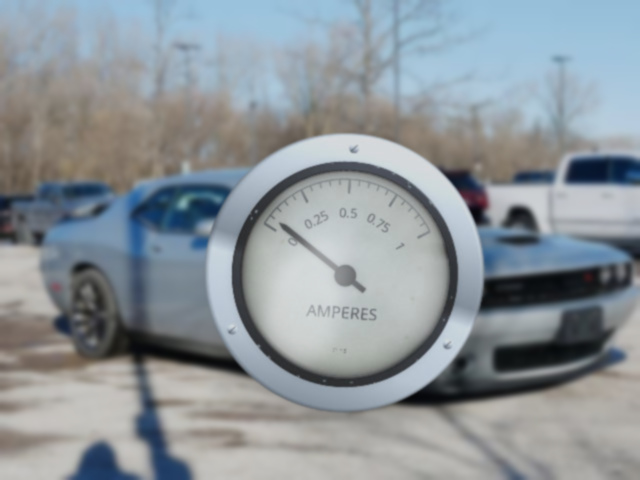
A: 0.05
